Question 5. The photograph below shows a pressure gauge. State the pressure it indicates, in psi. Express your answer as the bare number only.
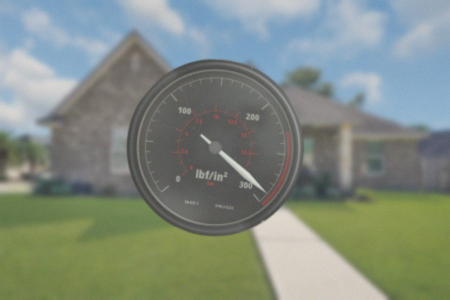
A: 290
